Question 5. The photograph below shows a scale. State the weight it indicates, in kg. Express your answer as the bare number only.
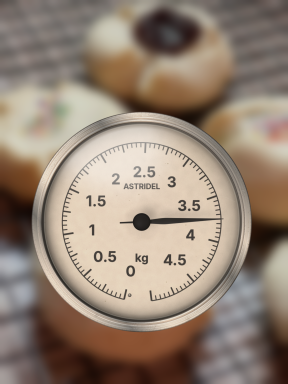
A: 3.75
